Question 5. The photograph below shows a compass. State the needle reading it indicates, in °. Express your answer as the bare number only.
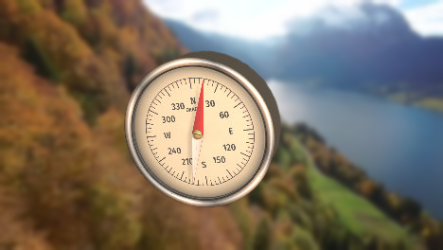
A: 15
